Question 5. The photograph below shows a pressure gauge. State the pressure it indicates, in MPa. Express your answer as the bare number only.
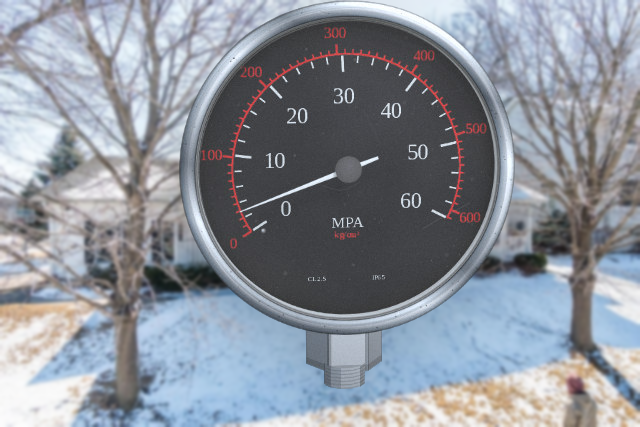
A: 3
